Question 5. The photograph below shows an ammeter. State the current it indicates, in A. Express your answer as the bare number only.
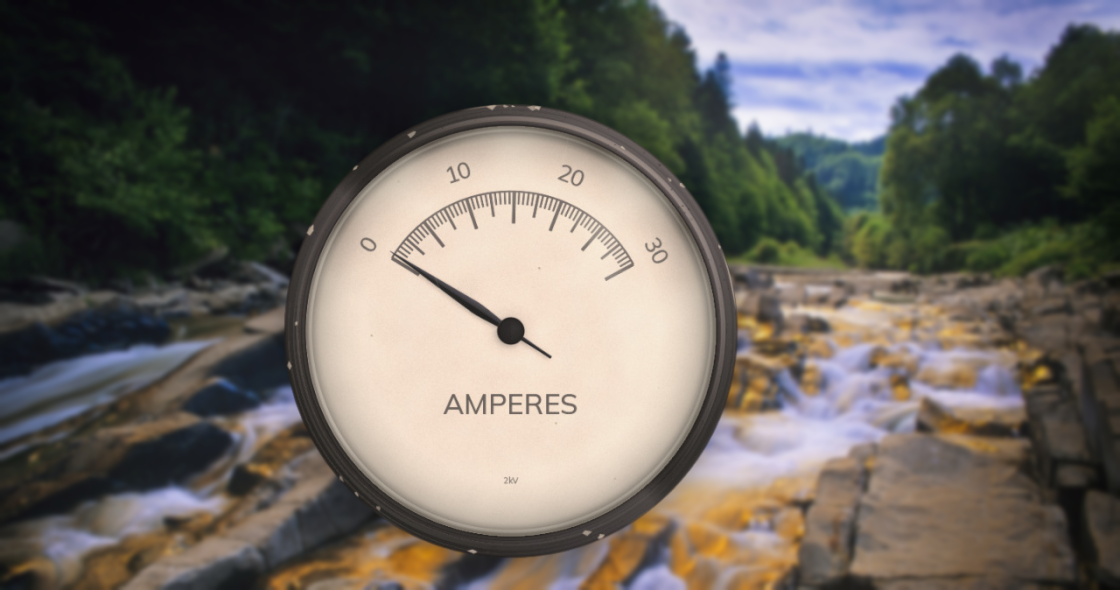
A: 0.5
